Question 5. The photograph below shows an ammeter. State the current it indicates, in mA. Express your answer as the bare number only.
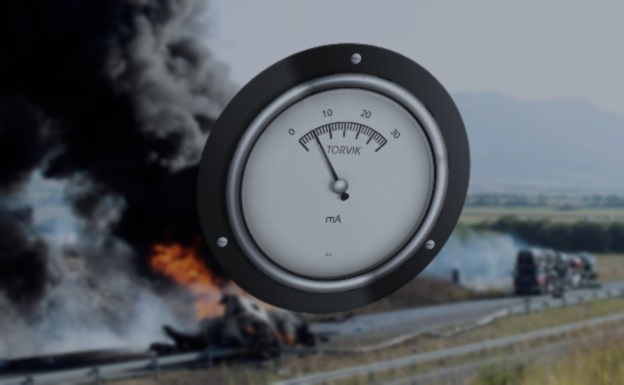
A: 5
